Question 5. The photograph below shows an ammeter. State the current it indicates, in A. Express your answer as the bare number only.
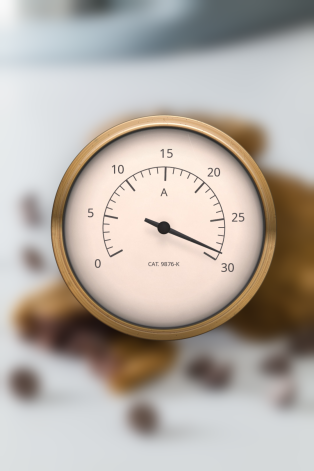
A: 29
